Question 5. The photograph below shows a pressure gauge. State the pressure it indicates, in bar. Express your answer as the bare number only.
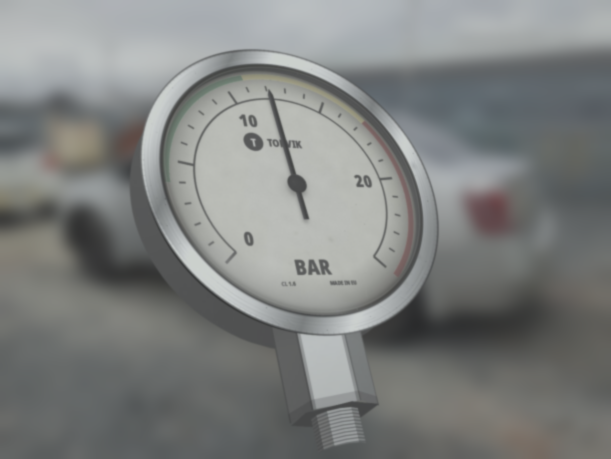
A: 12
